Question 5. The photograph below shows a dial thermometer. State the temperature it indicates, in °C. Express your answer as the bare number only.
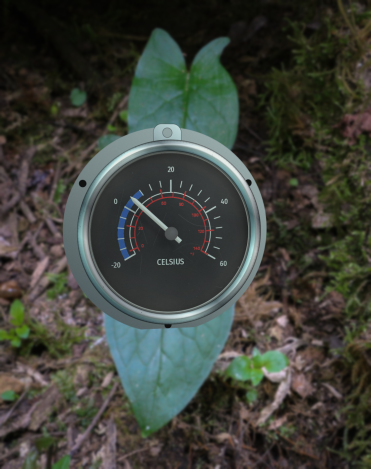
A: 4
